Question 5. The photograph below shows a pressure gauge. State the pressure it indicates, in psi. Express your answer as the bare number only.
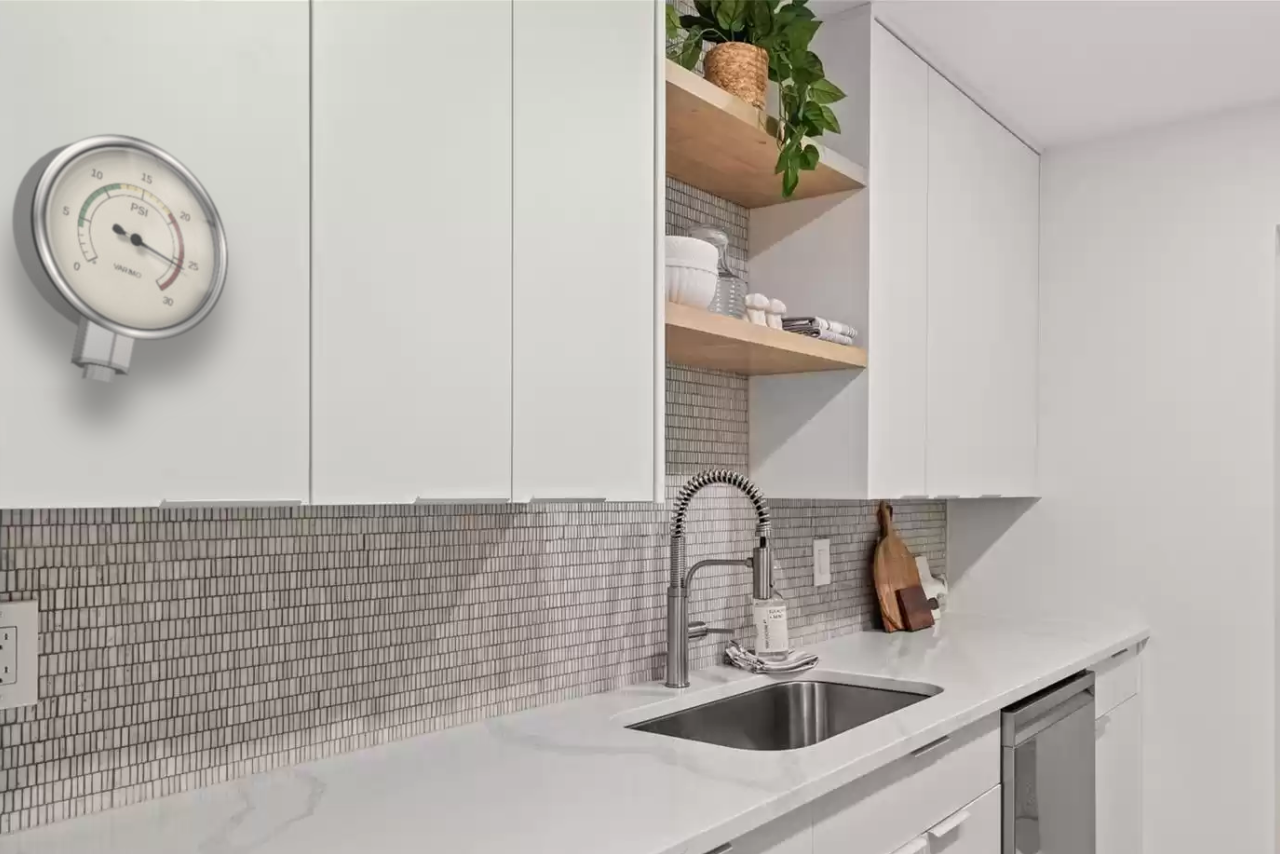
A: 26
